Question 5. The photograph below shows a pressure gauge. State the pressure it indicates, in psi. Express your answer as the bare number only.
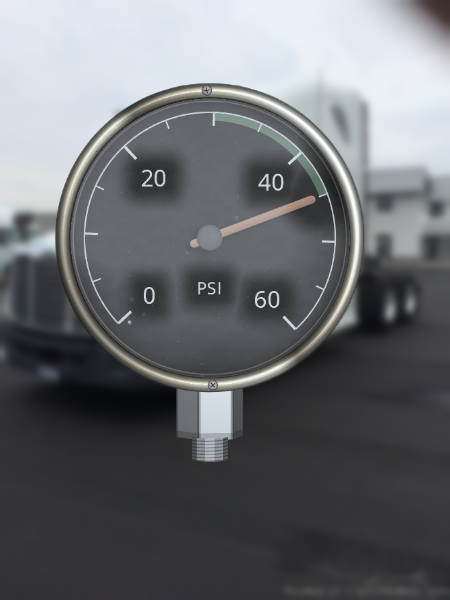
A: 45
